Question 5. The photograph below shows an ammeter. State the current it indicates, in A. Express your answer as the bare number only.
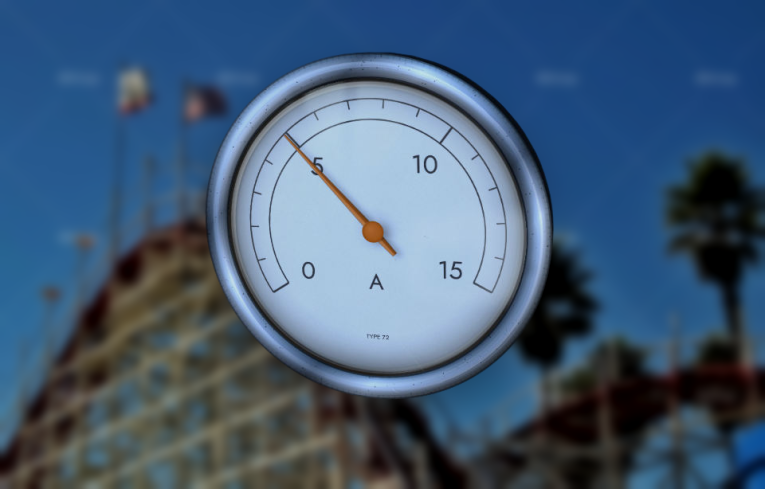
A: 5
